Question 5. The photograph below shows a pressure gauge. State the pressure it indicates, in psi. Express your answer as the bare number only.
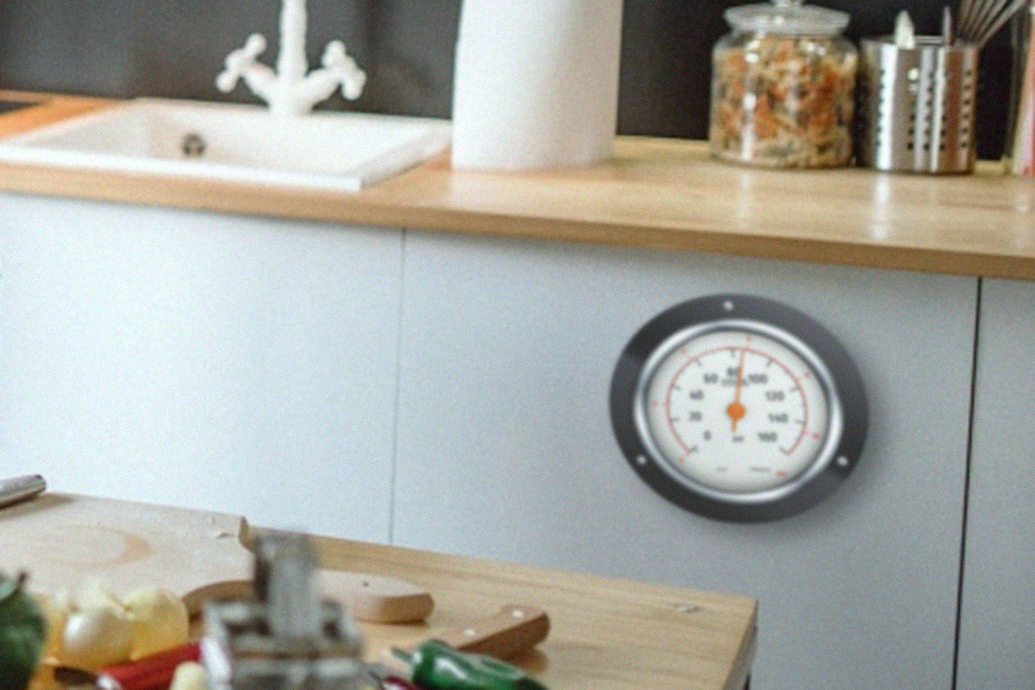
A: 85
